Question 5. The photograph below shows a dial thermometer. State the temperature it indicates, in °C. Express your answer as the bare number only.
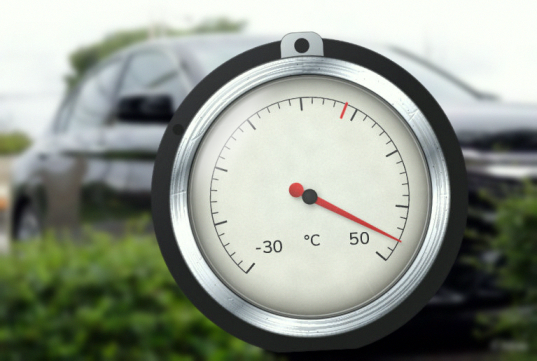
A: 46
